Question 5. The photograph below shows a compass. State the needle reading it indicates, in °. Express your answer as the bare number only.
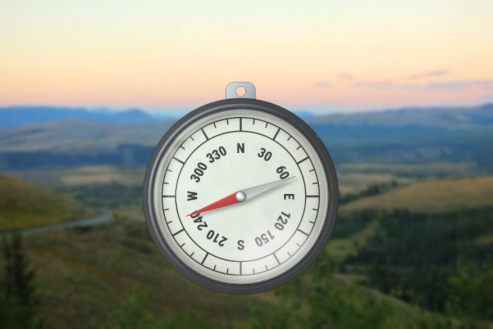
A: 250
